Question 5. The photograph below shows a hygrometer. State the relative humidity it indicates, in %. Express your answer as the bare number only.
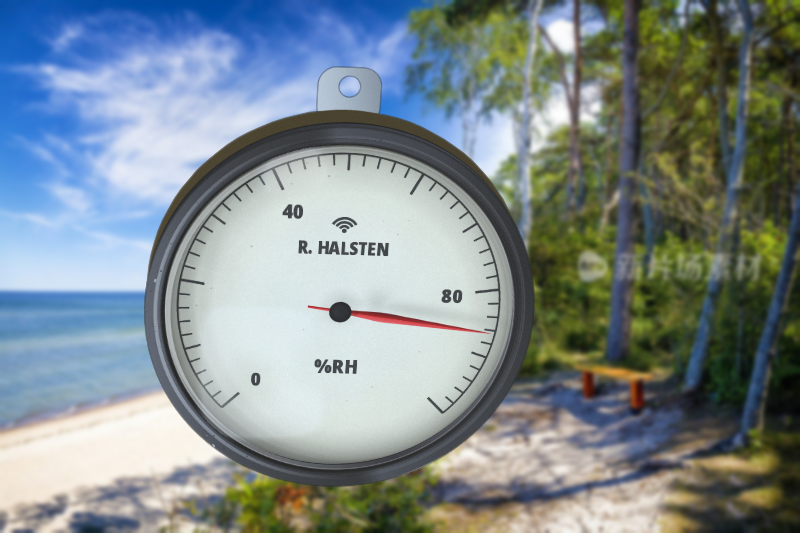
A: 86
